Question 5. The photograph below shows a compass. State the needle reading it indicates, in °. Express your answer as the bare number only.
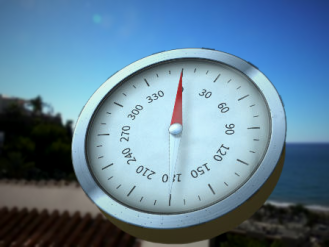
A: 0
